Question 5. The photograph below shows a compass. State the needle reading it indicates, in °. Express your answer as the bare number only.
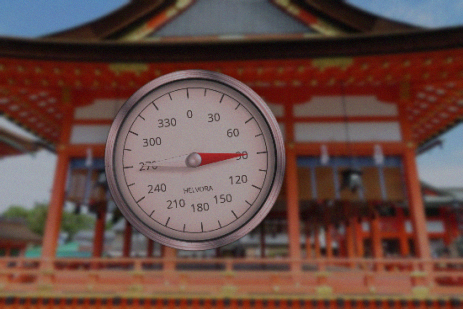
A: 90
